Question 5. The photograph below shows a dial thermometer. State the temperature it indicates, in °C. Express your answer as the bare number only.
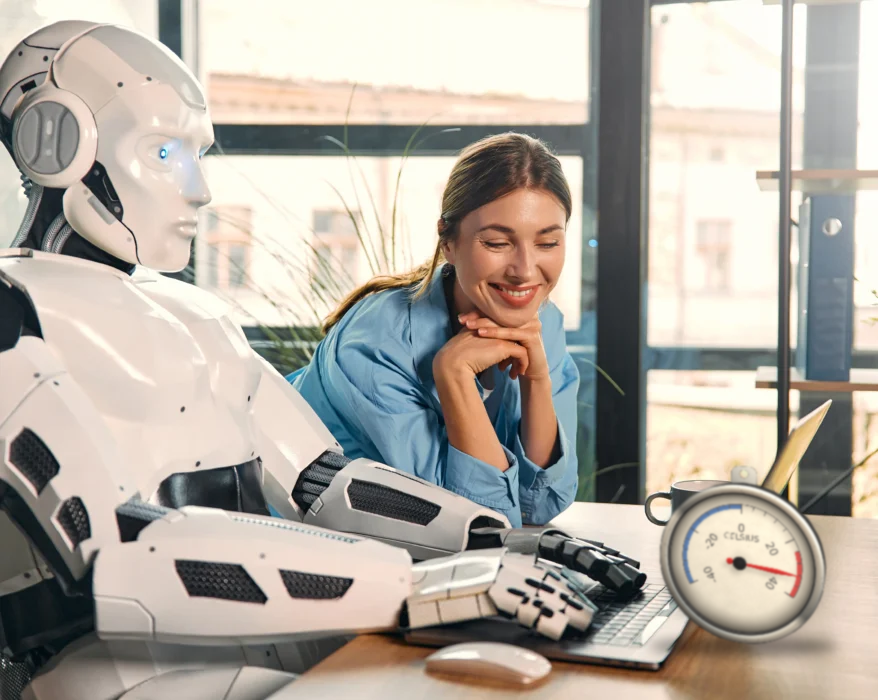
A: 32
